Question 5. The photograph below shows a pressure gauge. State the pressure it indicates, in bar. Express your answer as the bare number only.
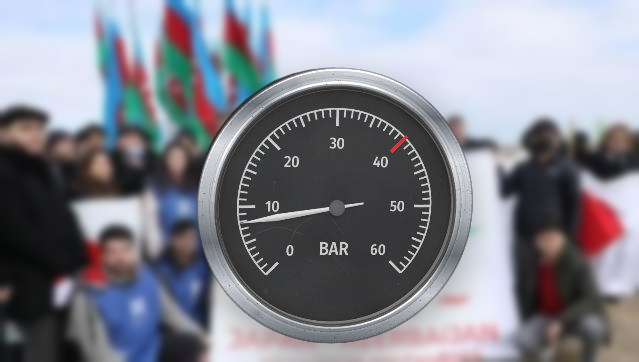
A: 8
